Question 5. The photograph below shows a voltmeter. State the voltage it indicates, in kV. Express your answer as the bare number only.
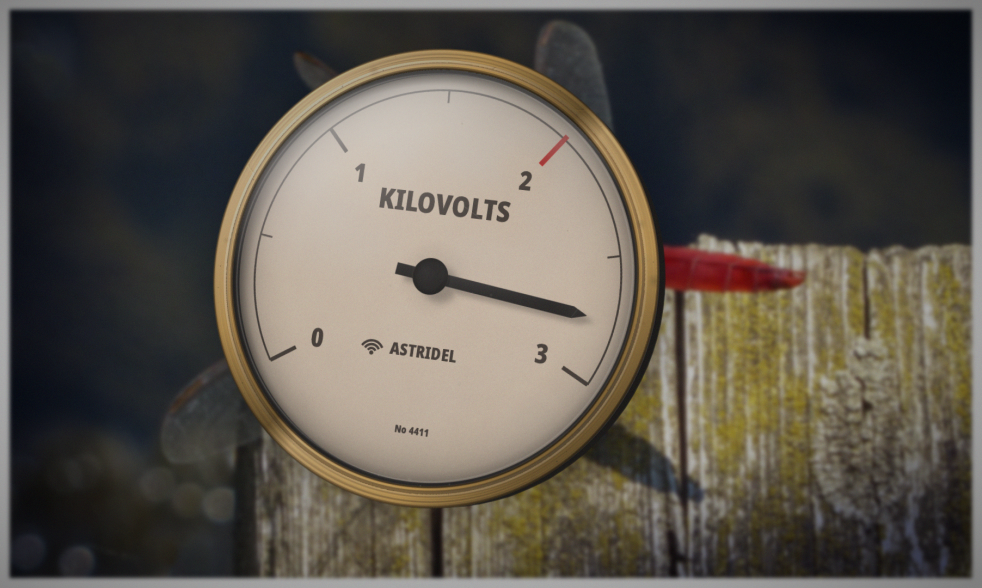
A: 2.75
